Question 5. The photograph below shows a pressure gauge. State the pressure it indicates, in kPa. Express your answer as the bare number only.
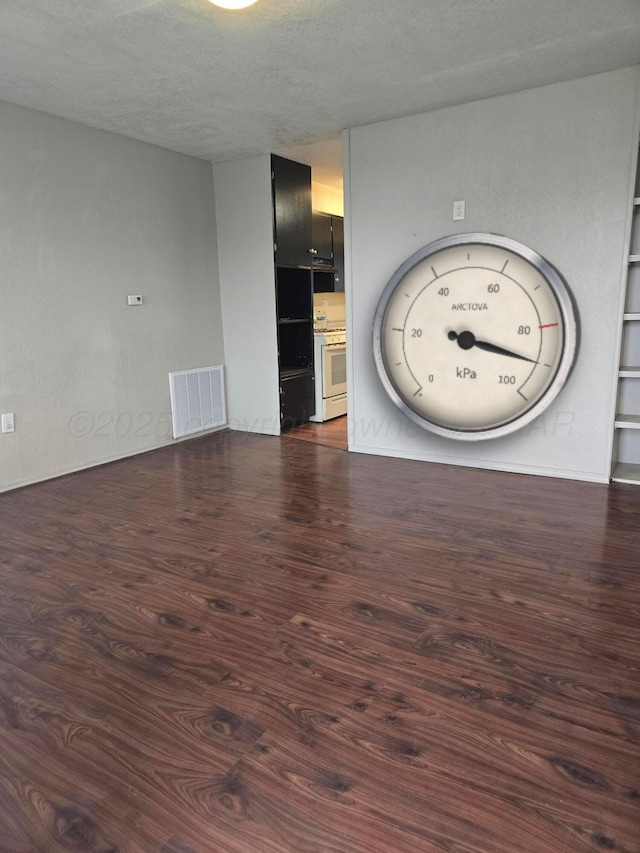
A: 90
